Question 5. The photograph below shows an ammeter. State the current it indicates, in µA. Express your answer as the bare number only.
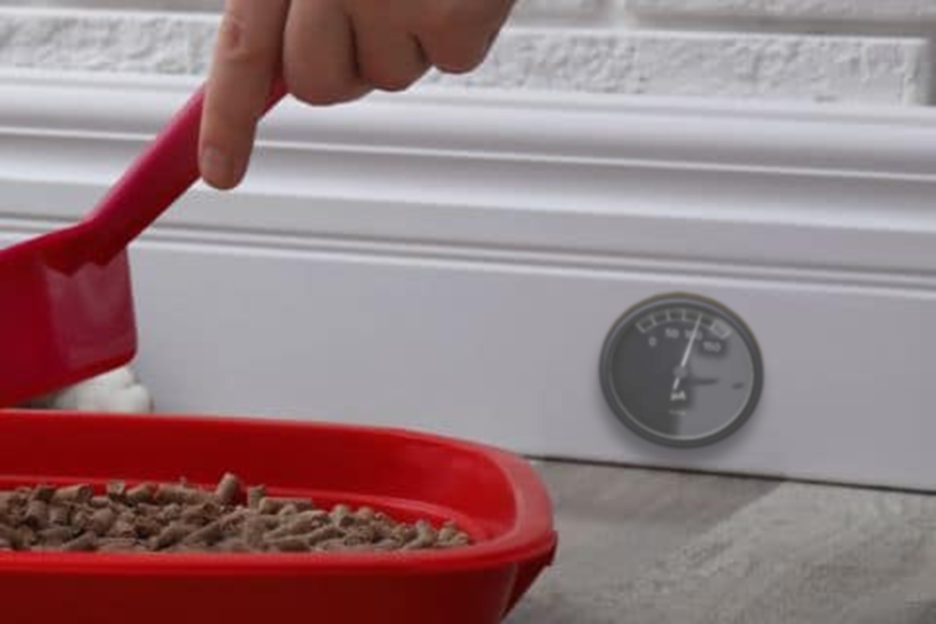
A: 100
